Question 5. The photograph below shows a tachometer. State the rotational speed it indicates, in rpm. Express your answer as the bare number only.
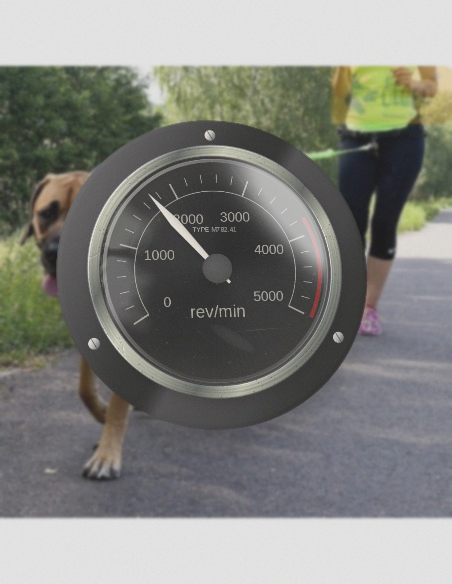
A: 1700
